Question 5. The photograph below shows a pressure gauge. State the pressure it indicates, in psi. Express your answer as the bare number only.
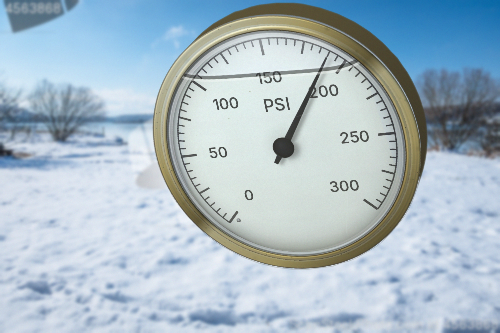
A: 190
